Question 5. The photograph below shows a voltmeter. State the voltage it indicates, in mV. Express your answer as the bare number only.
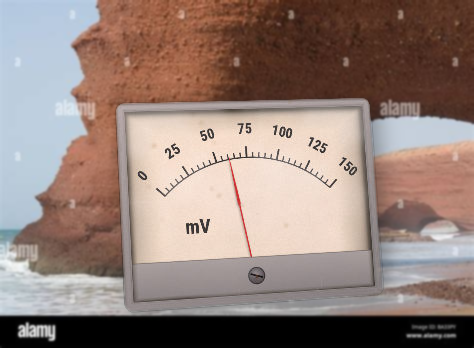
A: 60
